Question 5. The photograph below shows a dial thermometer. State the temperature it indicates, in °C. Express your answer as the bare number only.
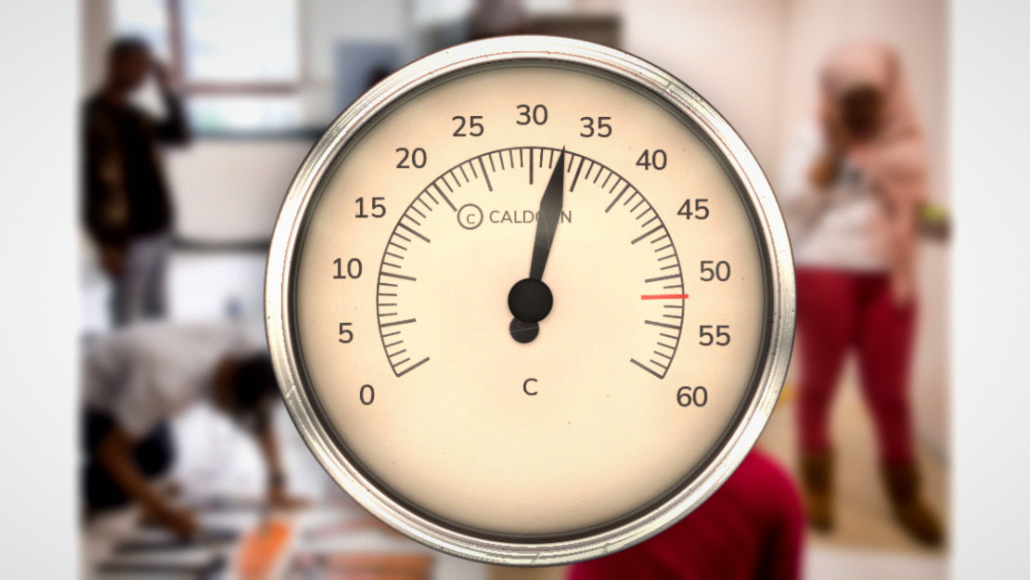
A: 33
